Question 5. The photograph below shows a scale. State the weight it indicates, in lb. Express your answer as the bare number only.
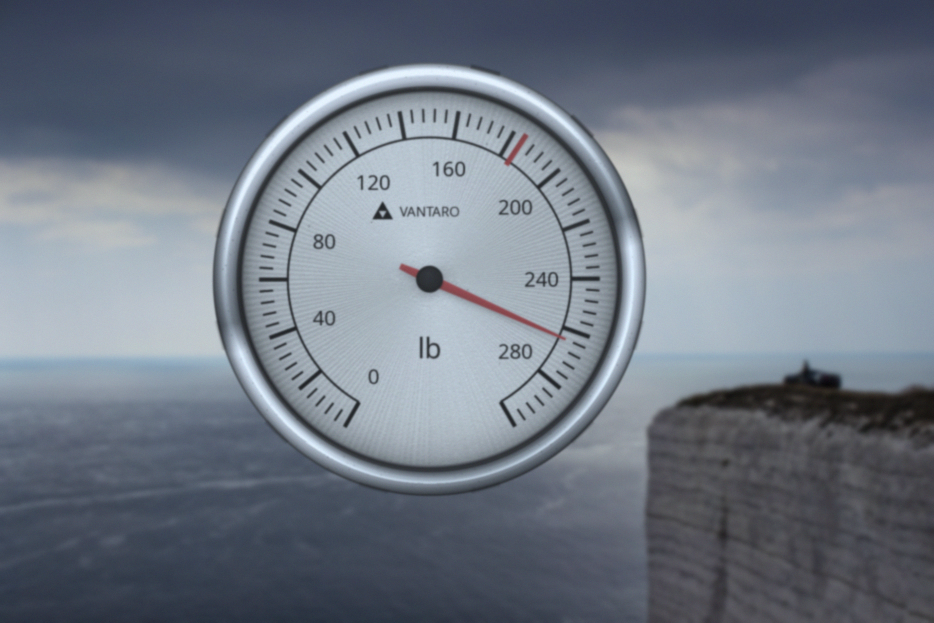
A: 264
